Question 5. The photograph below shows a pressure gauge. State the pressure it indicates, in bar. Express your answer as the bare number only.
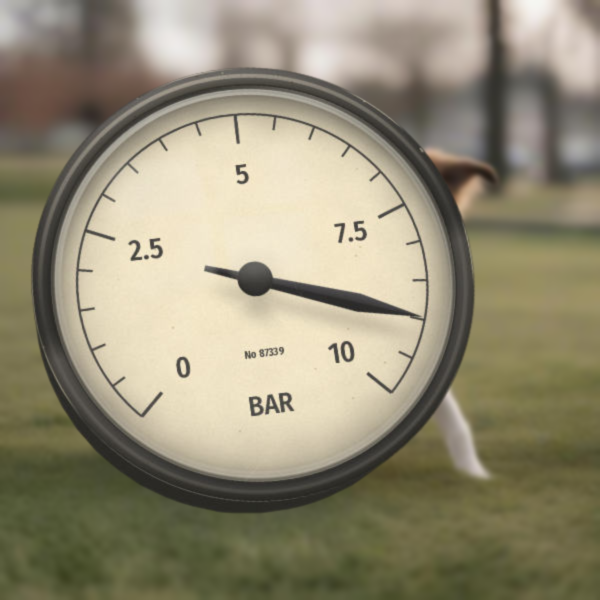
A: 9
